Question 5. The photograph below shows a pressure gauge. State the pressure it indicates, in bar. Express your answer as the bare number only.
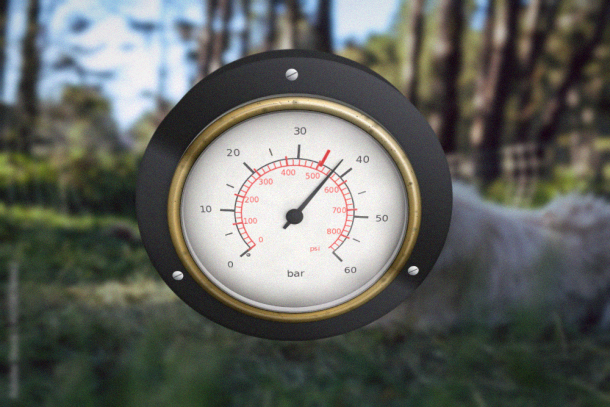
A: 37.5
